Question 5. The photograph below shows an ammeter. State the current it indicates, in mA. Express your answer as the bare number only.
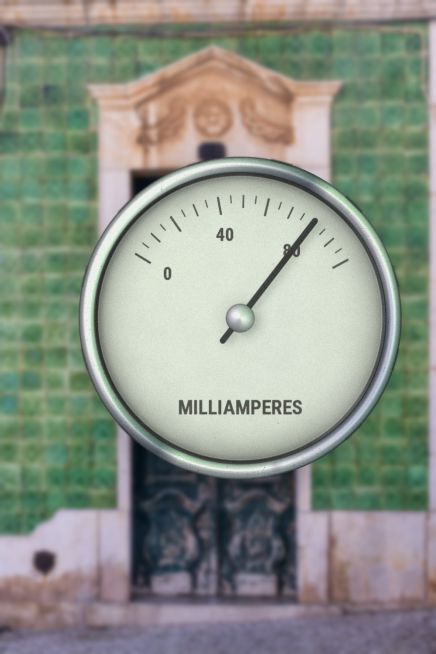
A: 80
